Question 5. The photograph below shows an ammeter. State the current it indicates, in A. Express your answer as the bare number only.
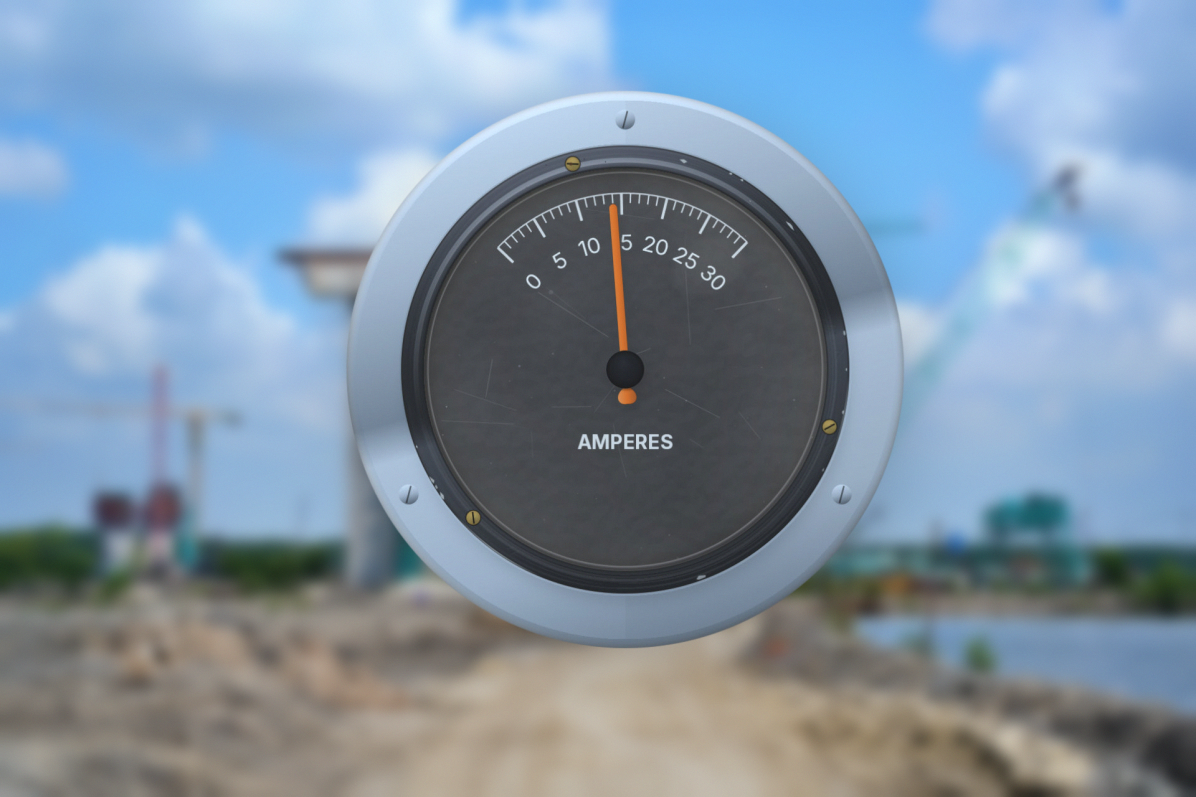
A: 14
